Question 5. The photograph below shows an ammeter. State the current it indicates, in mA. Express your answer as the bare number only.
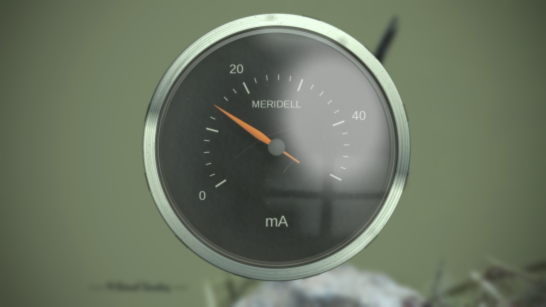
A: 14
